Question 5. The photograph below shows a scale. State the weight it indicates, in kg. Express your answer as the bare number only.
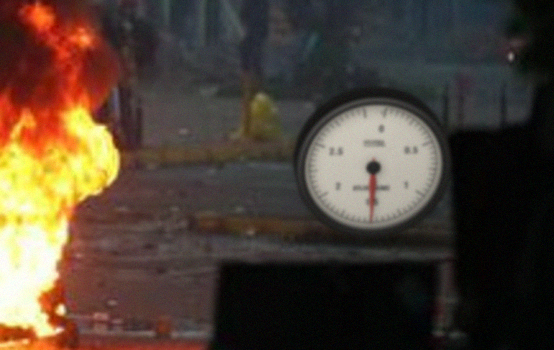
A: 1.5
